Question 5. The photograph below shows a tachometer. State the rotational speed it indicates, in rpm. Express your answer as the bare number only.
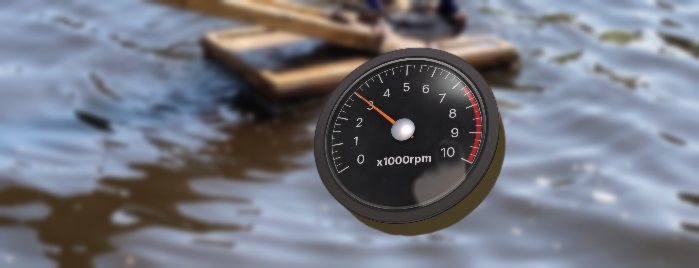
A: 3000
